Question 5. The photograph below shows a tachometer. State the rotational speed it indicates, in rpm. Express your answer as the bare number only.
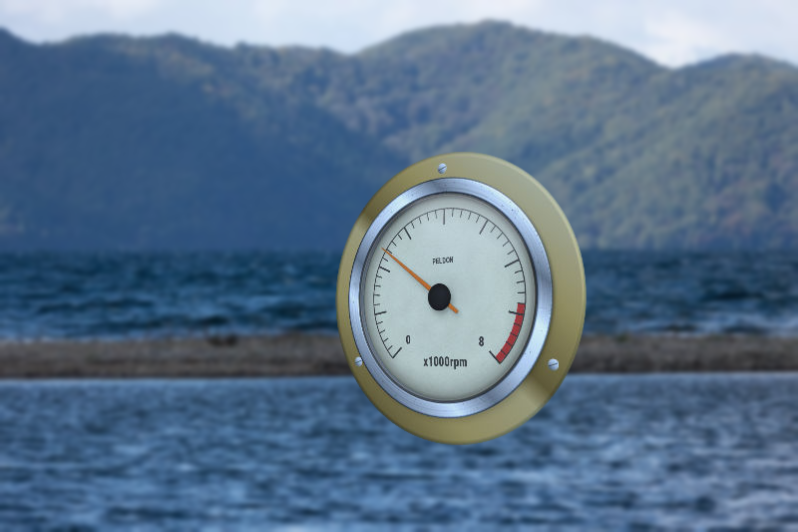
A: 2400
